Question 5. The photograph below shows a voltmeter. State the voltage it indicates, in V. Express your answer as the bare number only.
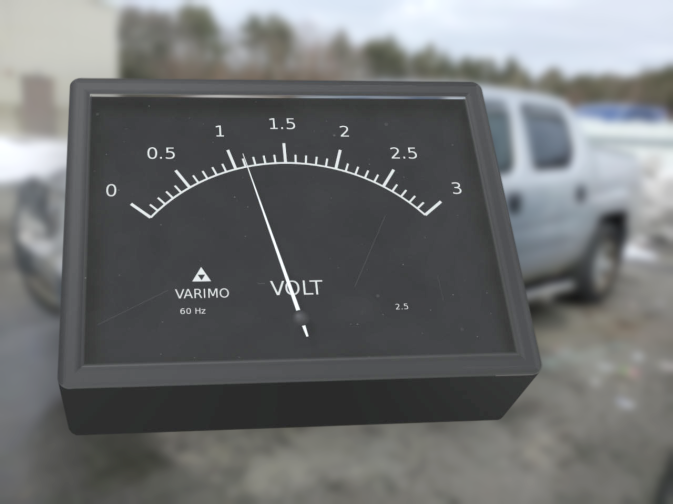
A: 1.1
